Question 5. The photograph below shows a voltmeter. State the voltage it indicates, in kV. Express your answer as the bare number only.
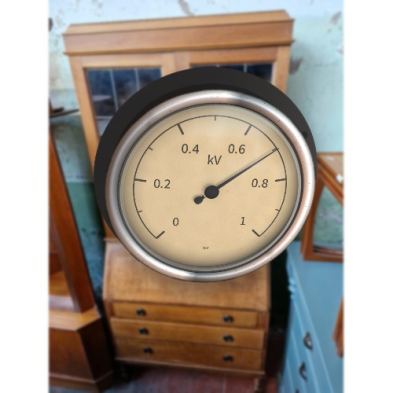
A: 0.7
